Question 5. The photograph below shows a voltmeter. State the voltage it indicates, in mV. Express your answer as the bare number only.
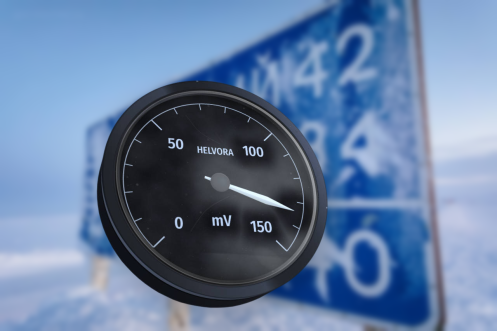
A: 135
